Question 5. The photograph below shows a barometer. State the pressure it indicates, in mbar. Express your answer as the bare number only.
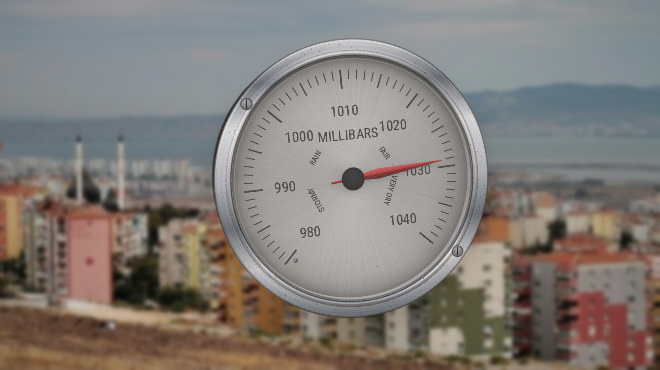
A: 1029
